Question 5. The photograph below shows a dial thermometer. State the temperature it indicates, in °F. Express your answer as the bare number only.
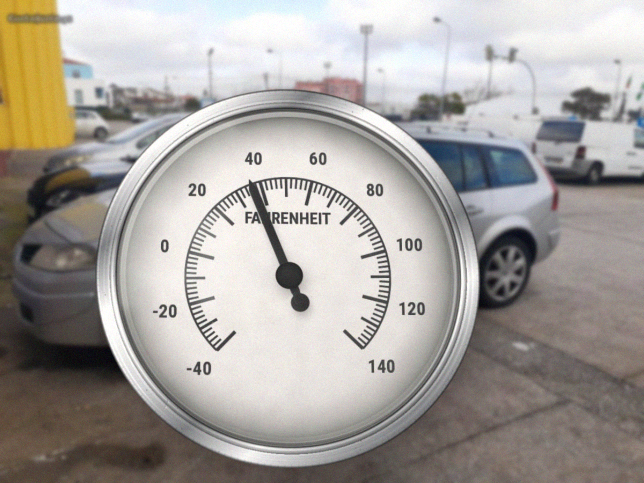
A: 36
